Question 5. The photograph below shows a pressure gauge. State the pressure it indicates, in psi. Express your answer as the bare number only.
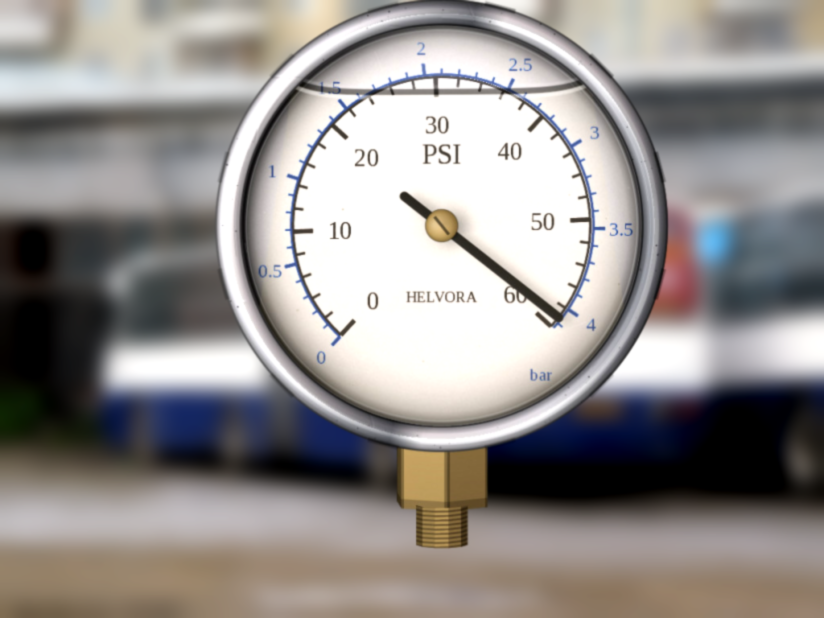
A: 59
